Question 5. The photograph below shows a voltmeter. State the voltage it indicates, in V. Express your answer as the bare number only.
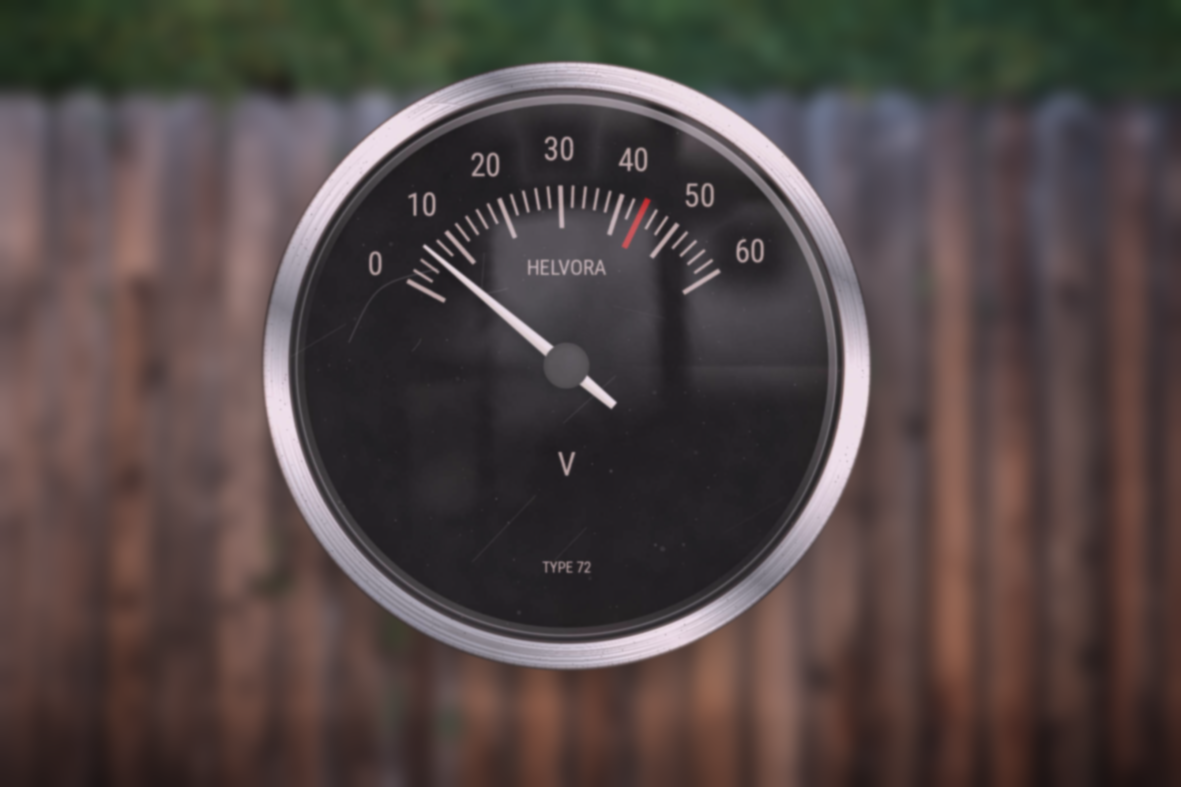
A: 6
